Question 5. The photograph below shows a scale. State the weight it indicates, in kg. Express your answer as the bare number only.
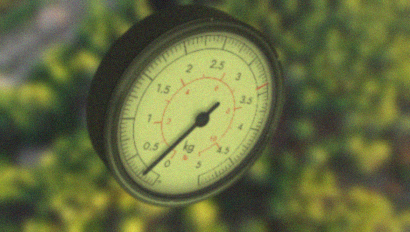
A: 0.25
